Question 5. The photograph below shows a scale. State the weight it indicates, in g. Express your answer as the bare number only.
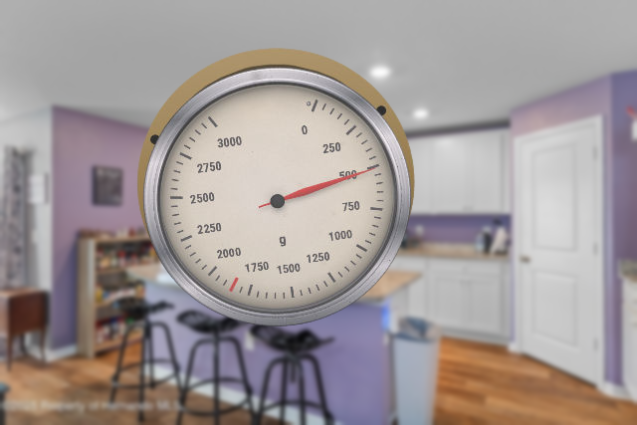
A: 500
